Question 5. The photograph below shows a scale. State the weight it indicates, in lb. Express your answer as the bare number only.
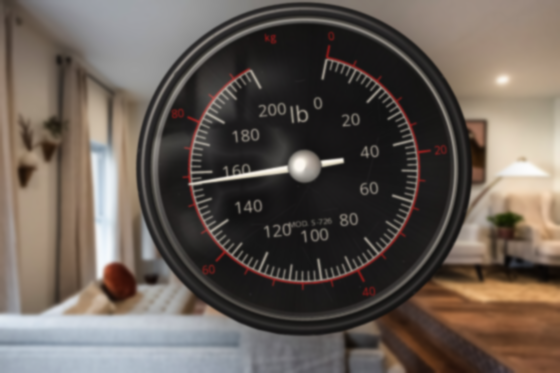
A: 156
